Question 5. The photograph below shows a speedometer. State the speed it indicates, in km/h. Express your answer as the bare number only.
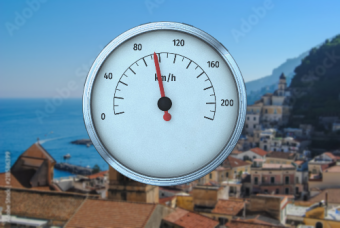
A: 95
